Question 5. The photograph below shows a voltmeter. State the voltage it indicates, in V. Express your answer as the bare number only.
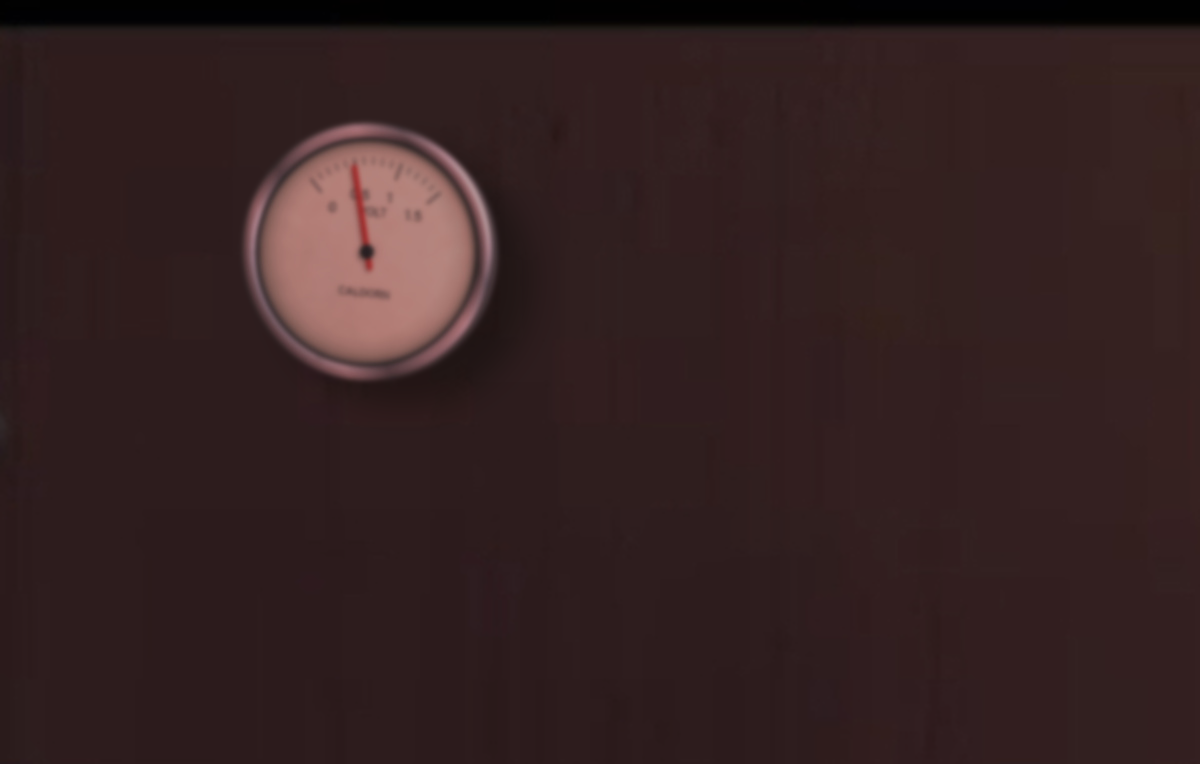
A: 0.5
